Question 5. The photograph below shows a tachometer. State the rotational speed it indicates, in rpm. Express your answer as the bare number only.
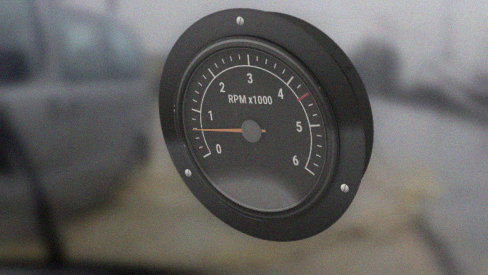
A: 600
